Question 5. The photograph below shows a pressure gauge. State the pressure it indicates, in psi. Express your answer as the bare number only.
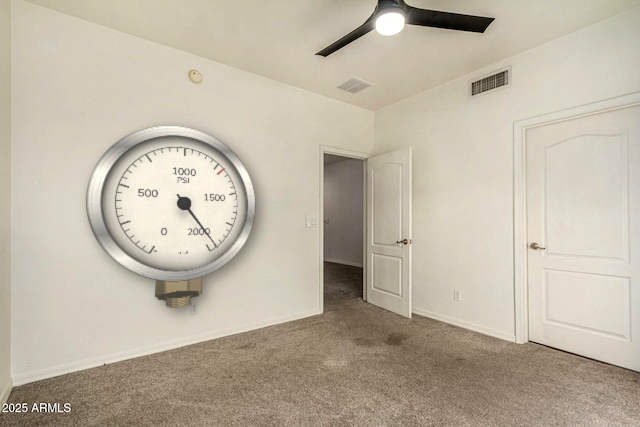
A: 1950
